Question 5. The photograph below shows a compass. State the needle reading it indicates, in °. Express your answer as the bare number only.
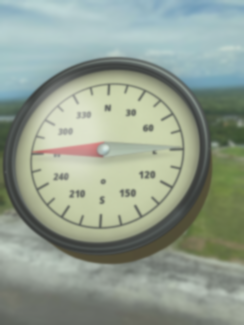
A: 270
